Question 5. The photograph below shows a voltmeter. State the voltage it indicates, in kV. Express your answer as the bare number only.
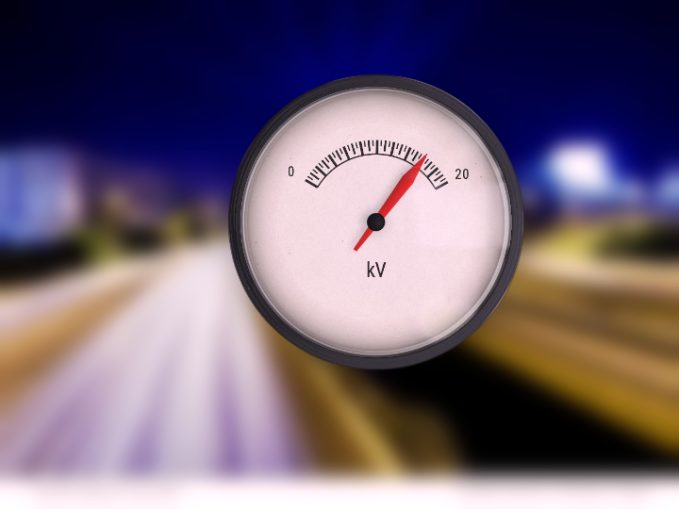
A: 16
